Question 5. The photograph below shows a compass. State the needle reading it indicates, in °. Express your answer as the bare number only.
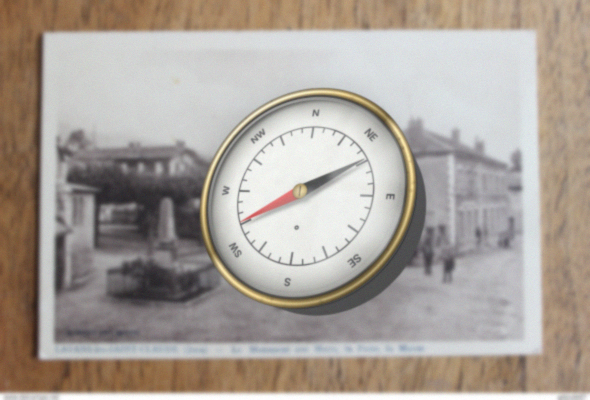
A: 240
